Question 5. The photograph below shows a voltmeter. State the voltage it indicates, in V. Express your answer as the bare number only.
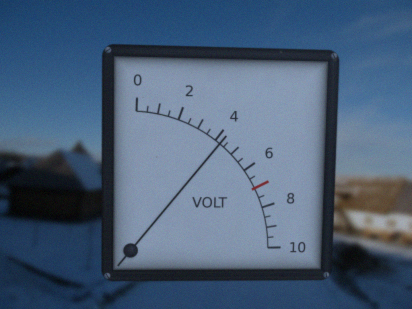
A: 4.25
